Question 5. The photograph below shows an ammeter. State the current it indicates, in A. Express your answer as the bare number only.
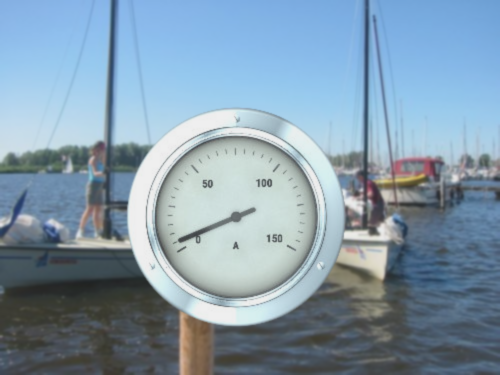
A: 5
